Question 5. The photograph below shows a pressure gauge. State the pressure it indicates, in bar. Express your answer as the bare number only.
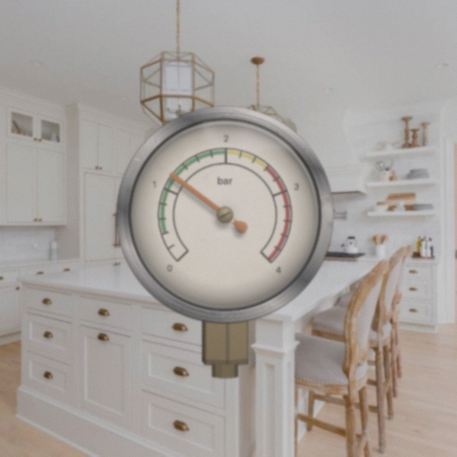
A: 1.2
